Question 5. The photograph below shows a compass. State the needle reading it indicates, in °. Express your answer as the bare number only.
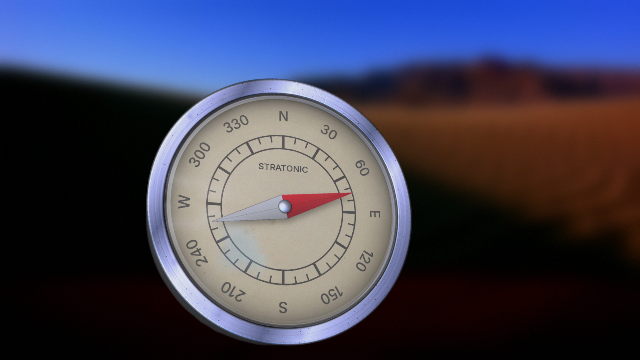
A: 75
